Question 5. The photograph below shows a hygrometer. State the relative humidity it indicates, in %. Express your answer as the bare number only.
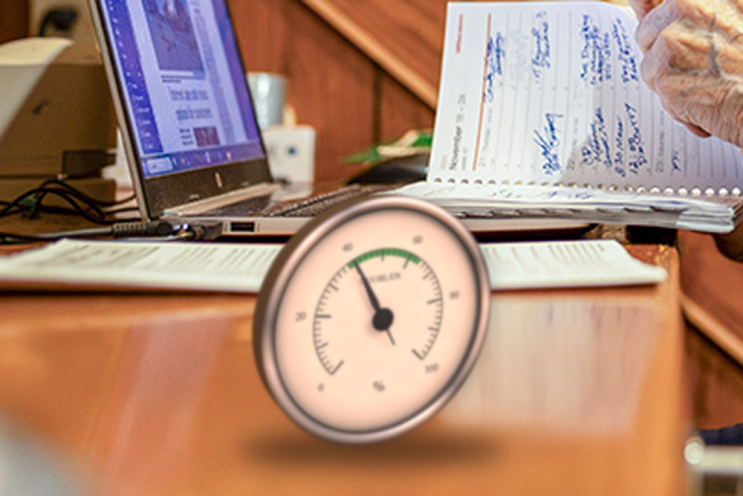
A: 40
